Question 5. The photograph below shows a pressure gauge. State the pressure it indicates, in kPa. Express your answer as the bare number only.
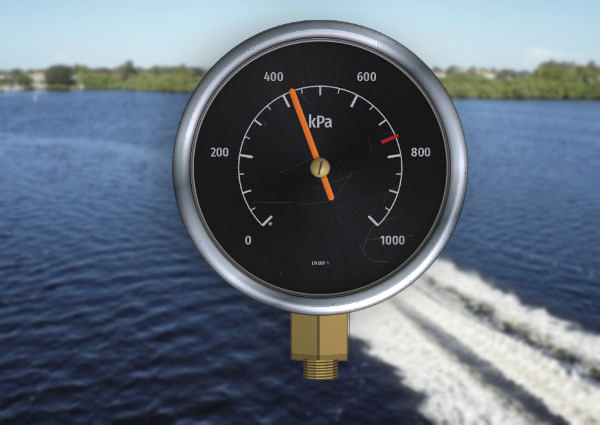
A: 425
